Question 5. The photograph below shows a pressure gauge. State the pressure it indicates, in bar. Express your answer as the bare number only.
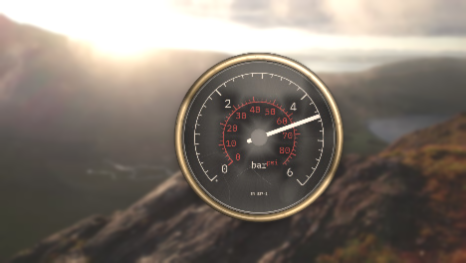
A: 4.5
